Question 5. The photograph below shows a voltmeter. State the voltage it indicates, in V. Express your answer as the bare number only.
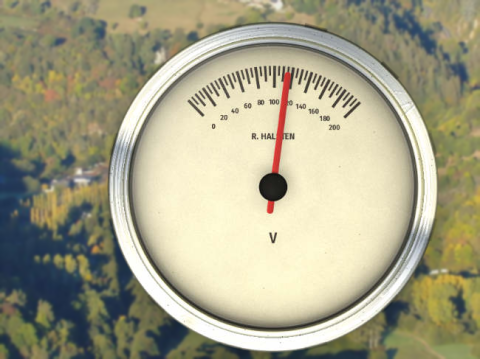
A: 115
